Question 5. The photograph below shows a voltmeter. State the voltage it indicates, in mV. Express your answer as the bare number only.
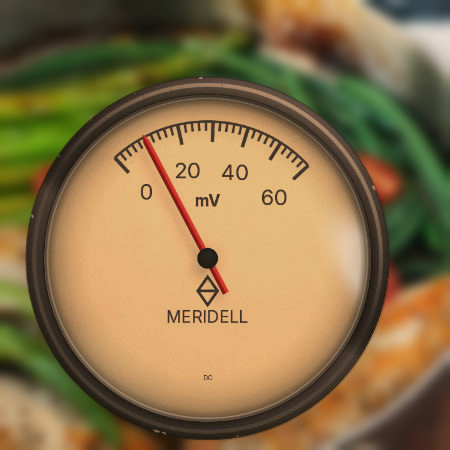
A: 10
